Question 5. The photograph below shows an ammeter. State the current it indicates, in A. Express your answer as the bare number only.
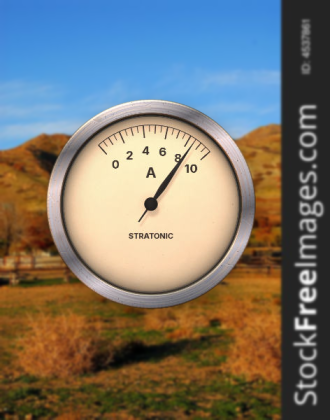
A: 8.5
